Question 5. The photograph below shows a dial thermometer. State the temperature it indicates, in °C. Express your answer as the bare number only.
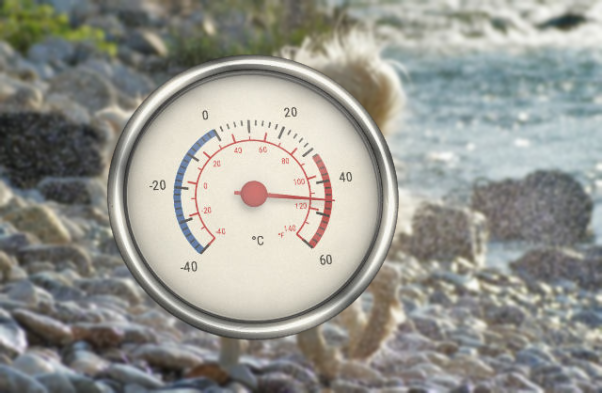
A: 46
